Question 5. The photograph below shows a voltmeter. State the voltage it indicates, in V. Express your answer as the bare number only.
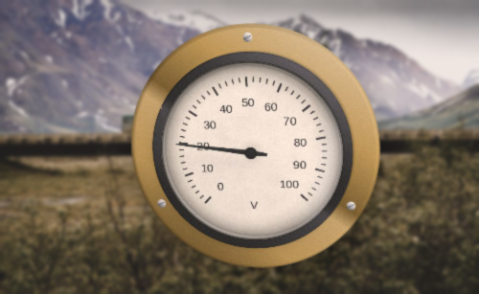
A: 20
